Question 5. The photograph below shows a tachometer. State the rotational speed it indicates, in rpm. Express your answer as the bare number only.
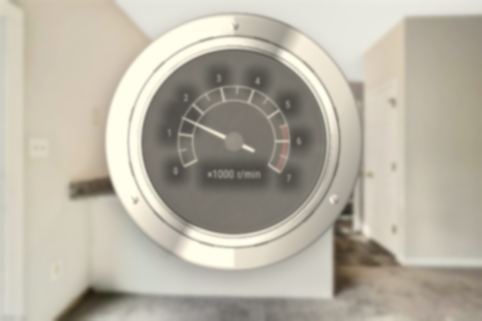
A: 1500
